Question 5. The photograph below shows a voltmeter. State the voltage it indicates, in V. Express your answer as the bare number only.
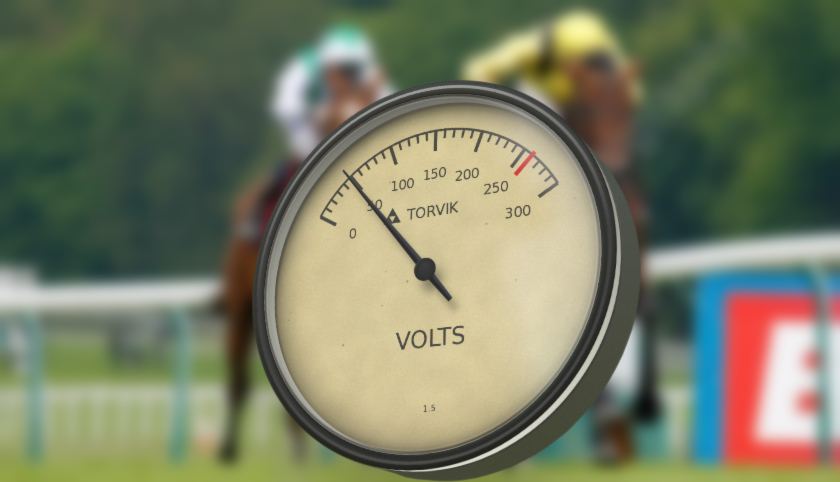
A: 50
